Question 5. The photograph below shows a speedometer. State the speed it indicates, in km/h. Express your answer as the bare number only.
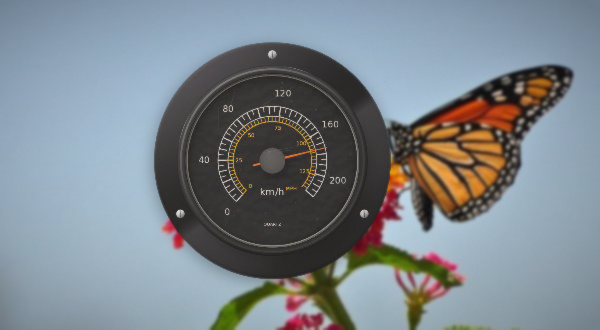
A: 175
